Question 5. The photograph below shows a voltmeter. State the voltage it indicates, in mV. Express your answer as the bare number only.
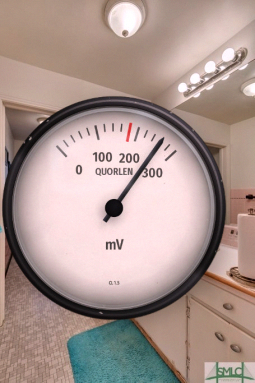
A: 260
